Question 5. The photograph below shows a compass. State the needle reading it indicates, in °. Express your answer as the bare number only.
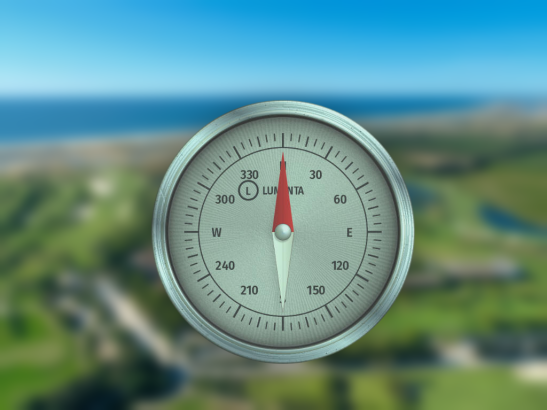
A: 0
